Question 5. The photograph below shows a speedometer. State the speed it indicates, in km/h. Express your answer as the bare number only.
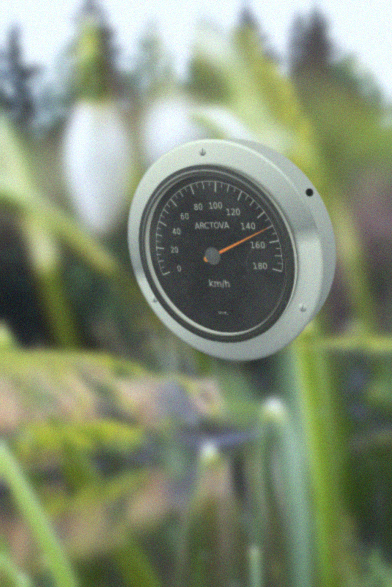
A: 150
